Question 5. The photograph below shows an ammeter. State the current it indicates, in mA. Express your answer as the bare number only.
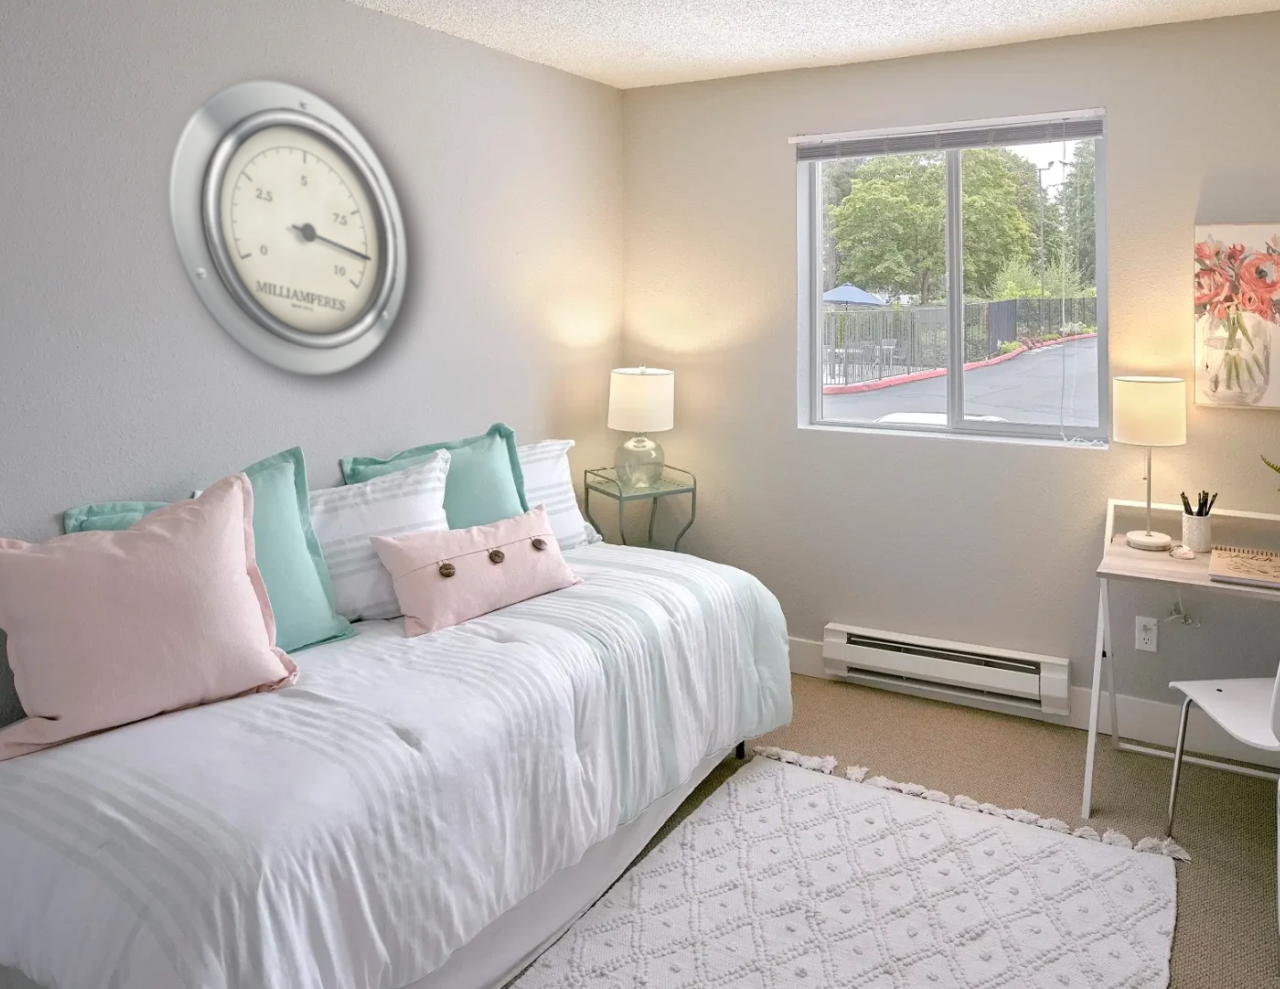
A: 9
